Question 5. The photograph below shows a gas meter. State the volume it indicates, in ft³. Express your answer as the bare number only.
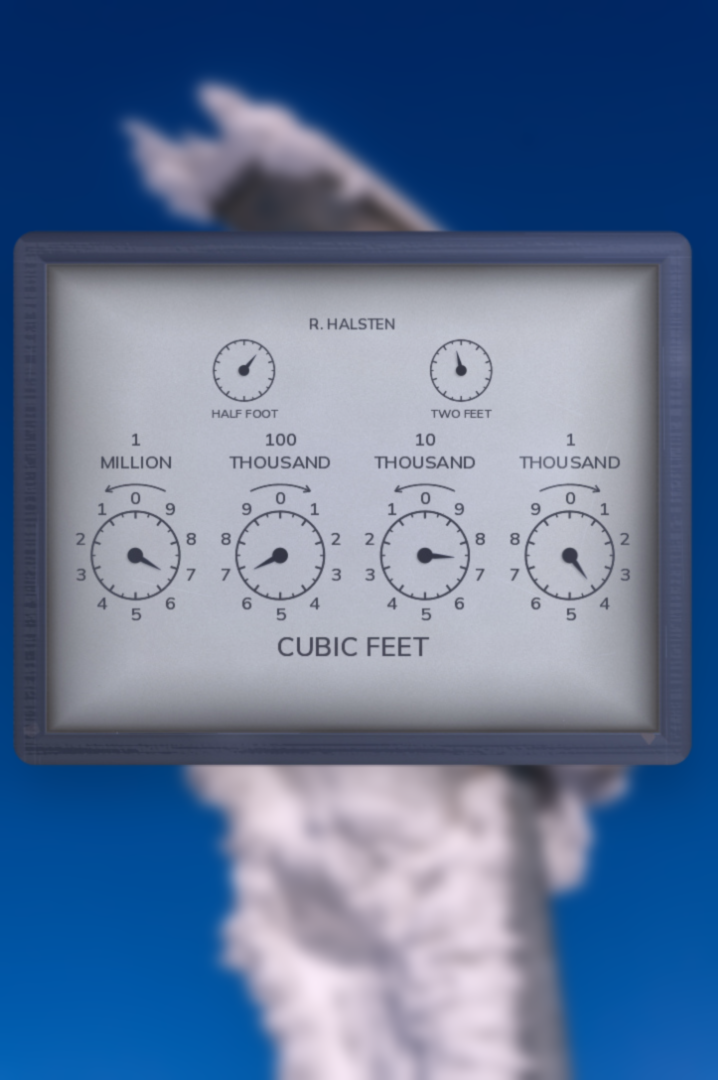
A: 667400
